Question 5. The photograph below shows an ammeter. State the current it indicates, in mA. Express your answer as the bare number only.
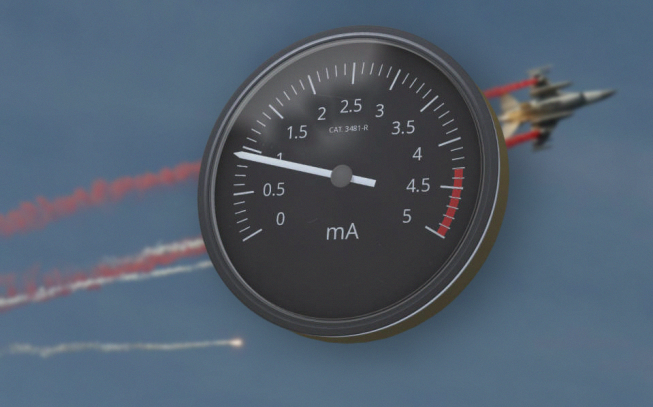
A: 0.9
